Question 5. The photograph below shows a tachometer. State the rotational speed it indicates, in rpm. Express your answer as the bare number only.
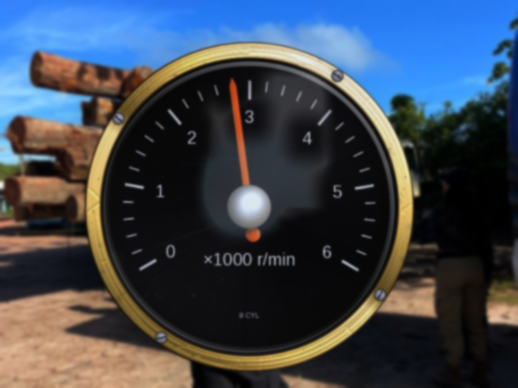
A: 2800
